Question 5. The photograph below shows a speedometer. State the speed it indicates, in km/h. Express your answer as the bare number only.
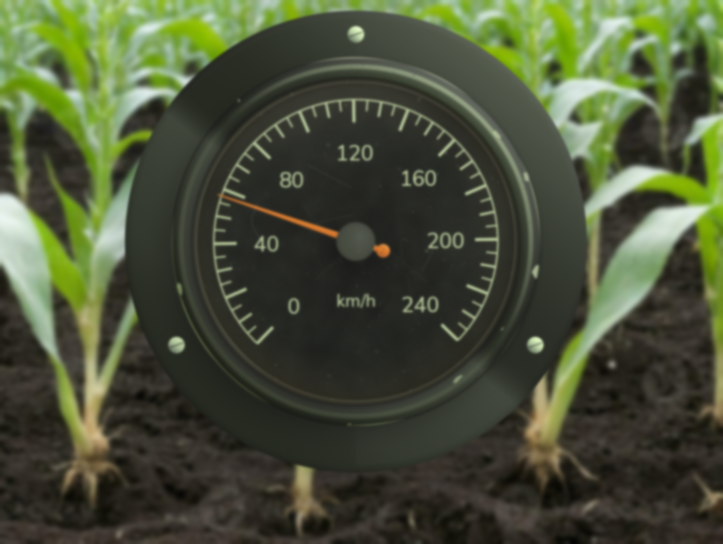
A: 57.5
